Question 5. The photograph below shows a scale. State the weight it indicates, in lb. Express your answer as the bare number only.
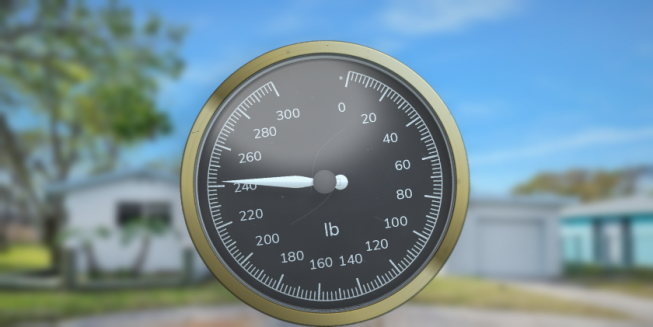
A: 242
